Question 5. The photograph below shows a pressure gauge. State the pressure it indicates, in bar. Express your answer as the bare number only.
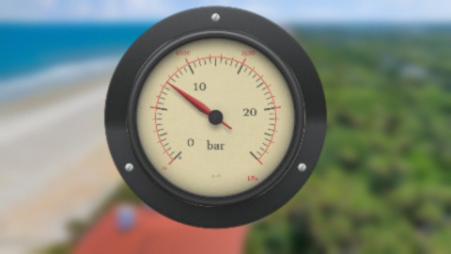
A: 7.5
